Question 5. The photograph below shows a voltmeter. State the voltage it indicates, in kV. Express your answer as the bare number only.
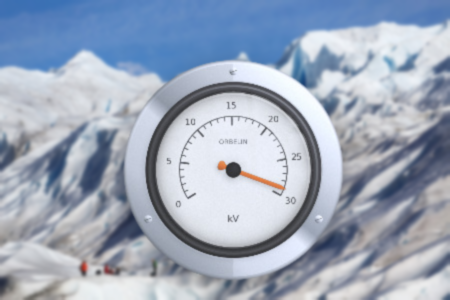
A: 29
